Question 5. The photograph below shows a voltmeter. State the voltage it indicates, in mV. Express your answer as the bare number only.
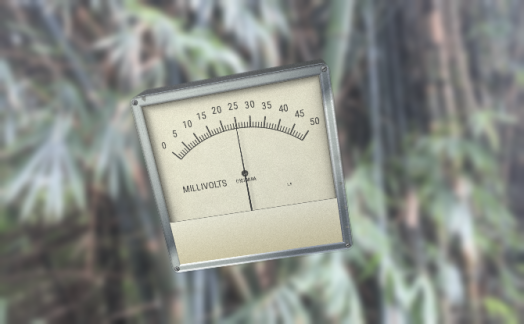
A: 25
